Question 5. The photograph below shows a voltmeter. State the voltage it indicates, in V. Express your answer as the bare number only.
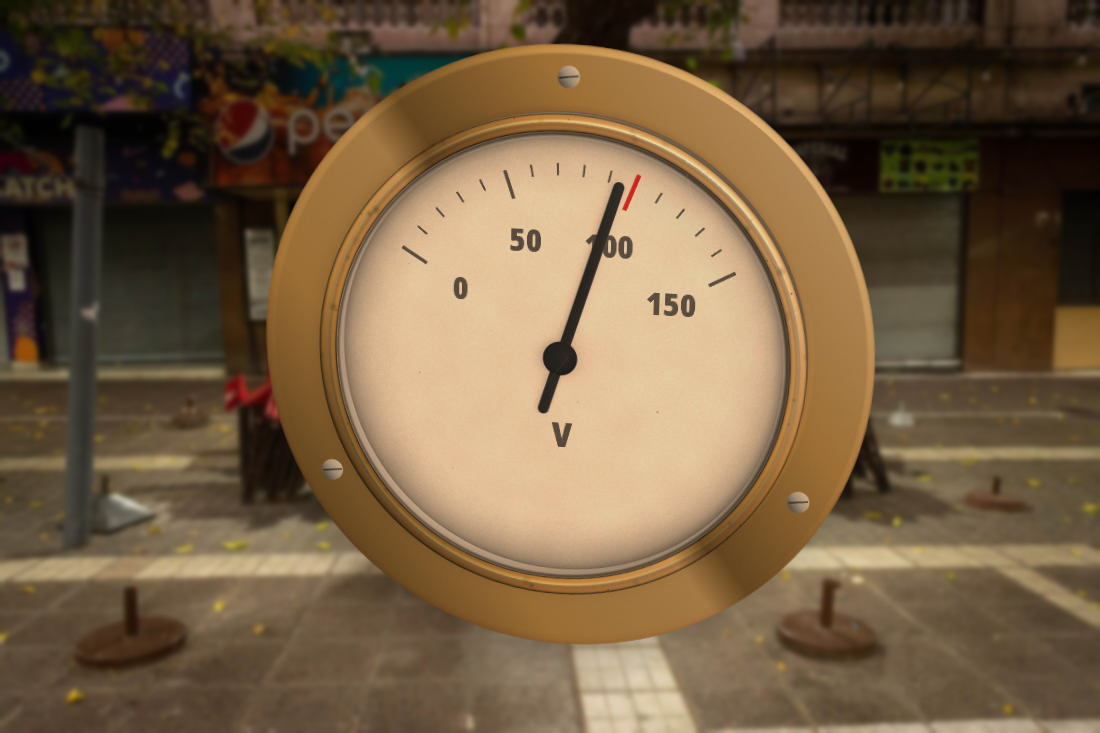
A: 95
